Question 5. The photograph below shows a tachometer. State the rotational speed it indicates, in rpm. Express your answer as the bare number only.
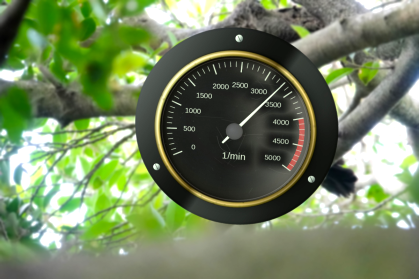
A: 3300
